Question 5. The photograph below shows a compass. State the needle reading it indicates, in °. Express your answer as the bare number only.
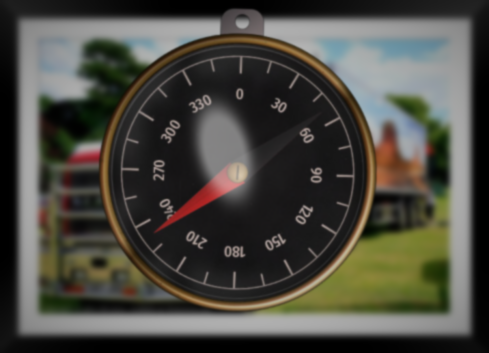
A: 232.5
